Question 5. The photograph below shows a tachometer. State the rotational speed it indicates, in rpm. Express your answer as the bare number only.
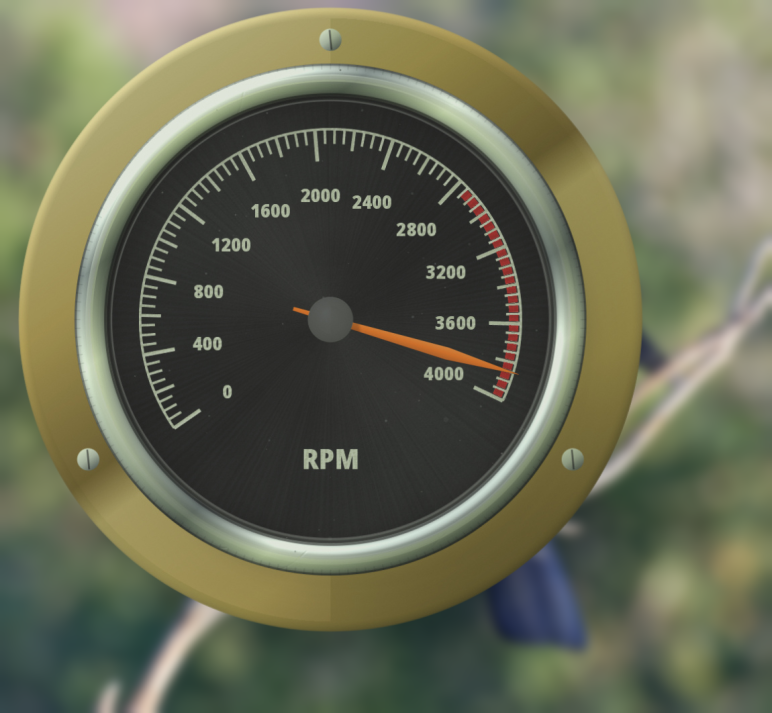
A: 3850
